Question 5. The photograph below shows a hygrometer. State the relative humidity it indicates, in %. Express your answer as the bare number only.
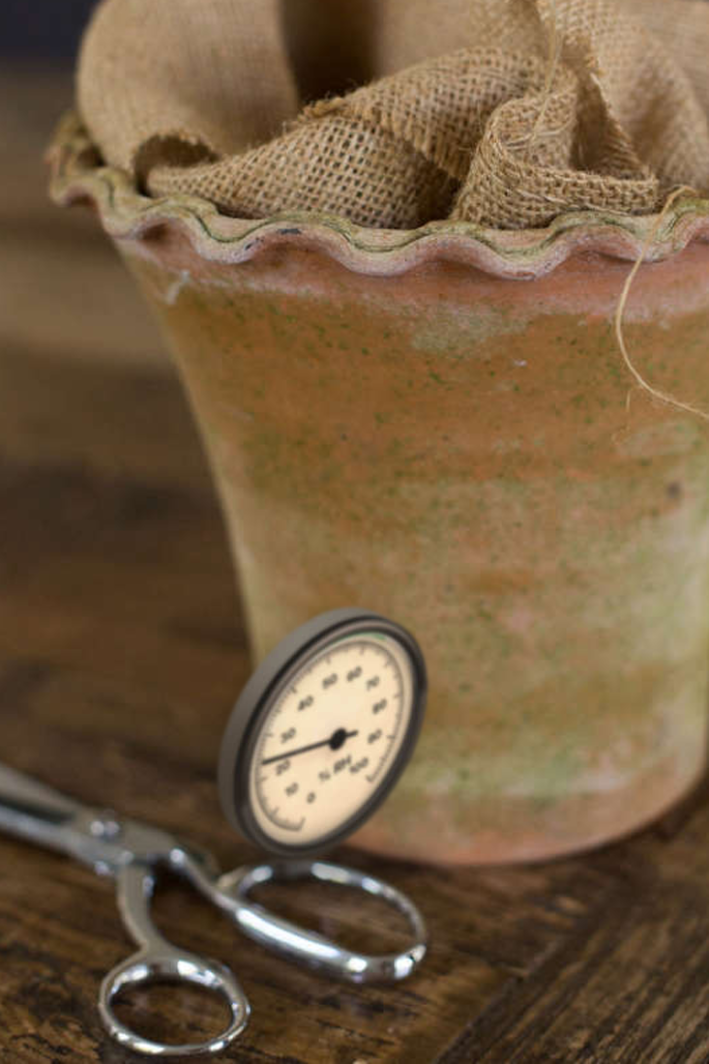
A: 25
